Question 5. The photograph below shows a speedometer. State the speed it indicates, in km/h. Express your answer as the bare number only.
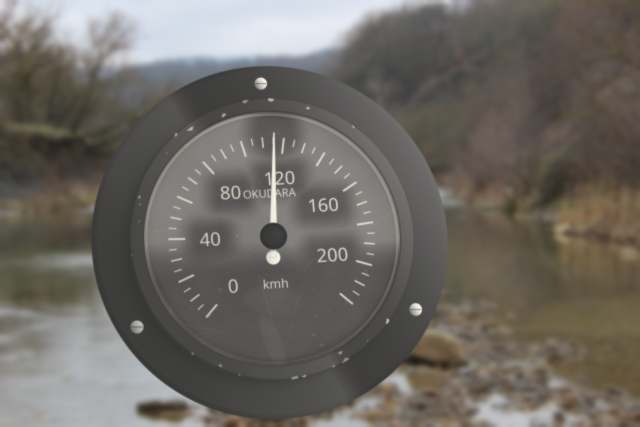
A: 115
